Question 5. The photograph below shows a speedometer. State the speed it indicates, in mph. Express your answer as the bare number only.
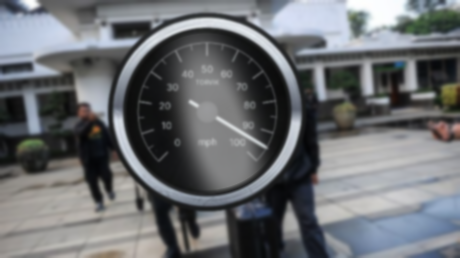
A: 95
